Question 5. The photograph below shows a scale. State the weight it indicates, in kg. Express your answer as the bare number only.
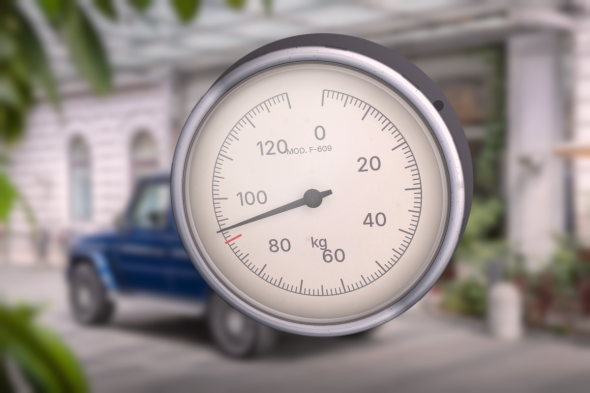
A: 93
